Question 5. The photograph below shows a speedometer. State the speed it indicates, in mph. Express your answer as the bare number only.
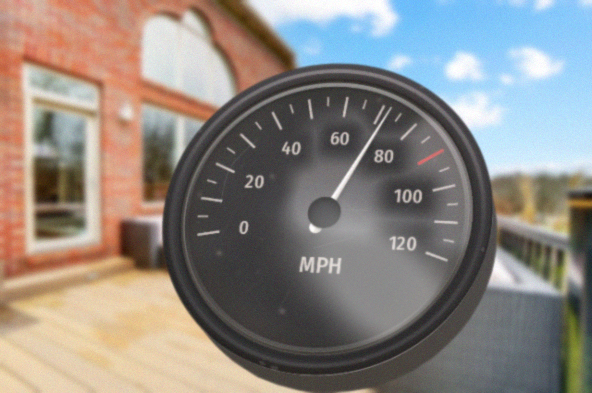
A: 72.5
